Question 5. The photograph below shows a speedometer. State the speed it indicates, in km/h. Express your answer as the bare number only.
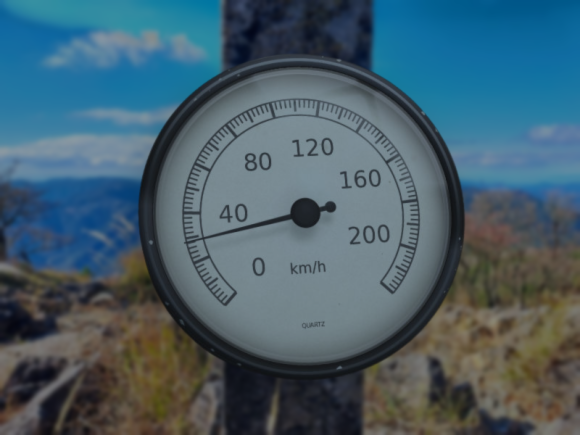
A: 28
